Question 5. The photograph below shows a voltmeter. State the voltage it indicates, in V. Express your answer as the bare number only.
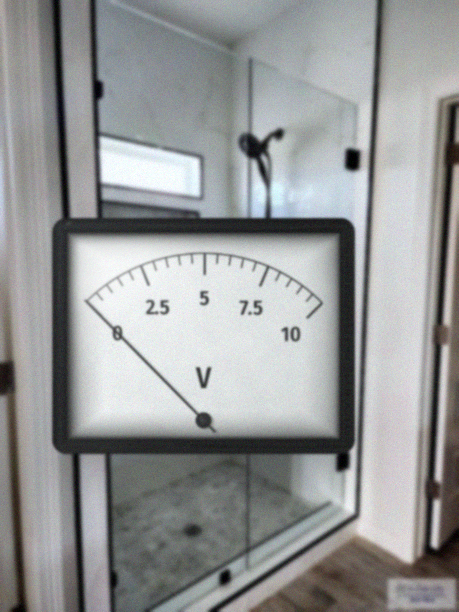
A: 0
